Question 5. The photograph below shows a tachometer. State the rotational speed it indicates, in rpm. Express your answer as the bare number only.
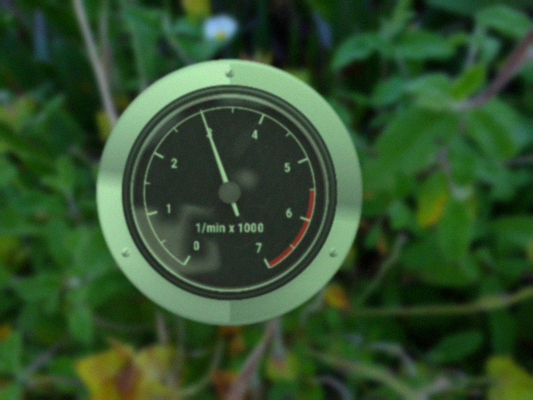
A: 3000
